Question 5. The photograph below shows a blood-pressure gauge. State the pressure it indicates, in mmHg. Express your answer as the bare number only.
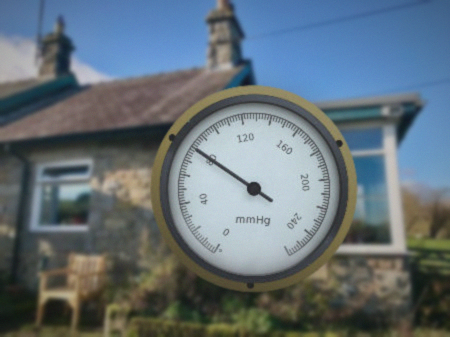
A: 80
